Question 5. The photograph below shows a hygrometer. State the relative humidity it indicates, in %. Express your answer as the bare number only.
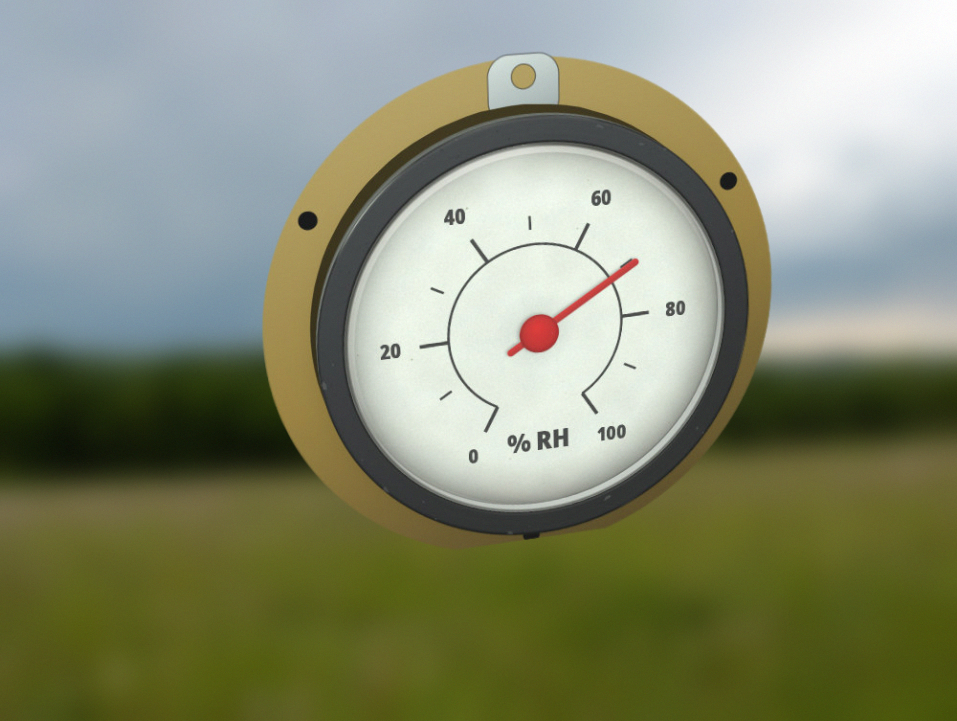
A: 70
